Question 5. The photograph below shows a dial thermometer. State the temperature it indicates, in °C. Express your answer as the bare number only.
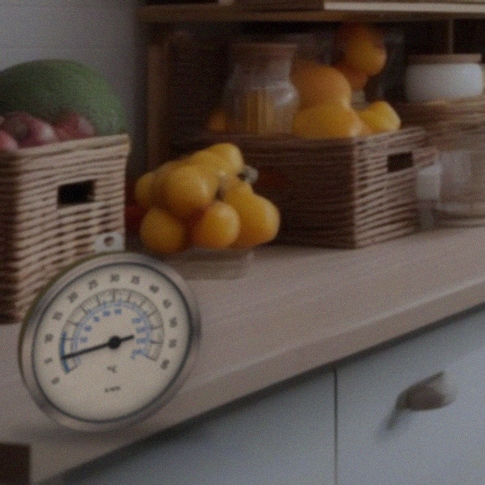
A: 5
